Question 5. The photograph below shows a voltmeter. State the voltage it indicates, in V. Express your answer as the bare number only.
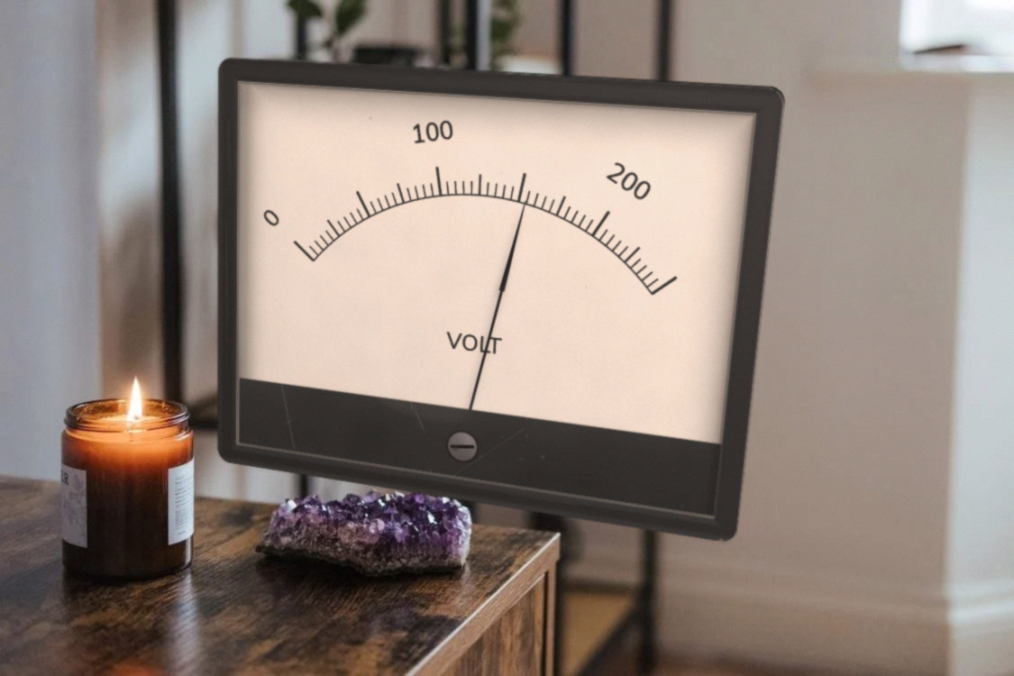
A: 155
